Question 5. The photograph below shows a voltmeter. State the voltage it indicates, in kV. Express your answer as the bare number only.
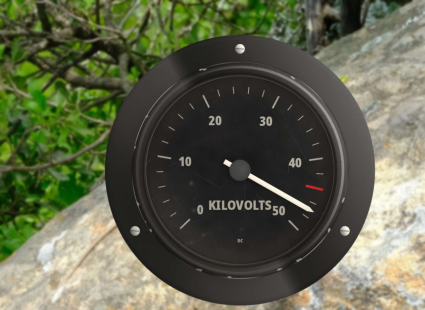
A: 47
